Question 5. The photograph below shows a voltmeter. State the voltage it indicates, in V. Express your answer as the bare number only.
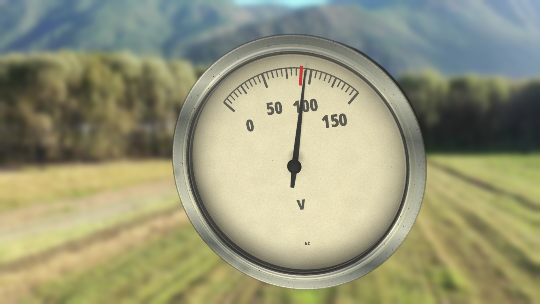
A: 95
